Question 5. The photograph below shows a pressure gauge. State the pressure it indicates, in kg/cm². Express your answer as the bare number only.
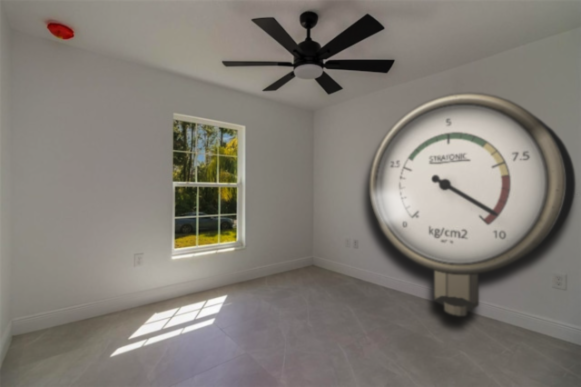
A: 9.5
